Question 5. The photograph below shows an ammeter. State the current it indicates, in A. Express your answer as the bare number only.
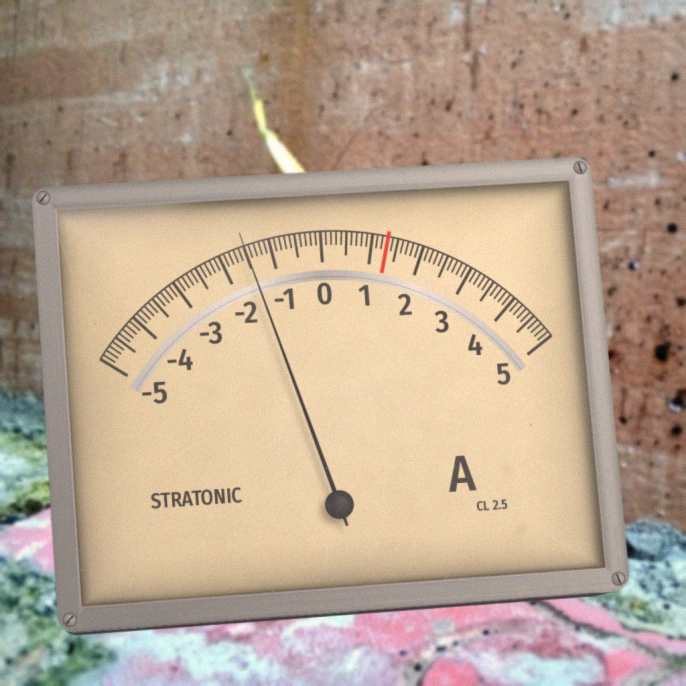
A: -1.5
